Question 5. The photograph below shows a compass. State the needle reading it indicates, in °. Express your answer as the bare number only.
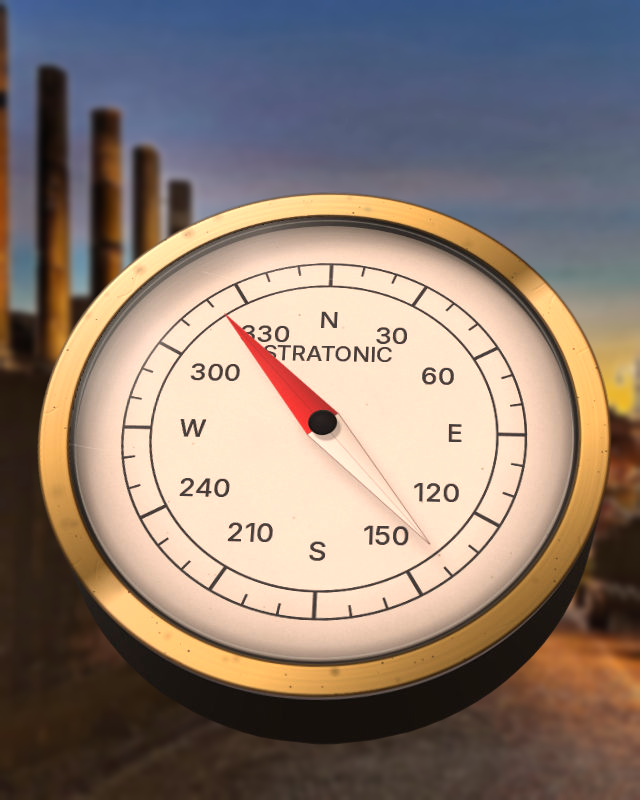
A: 320
